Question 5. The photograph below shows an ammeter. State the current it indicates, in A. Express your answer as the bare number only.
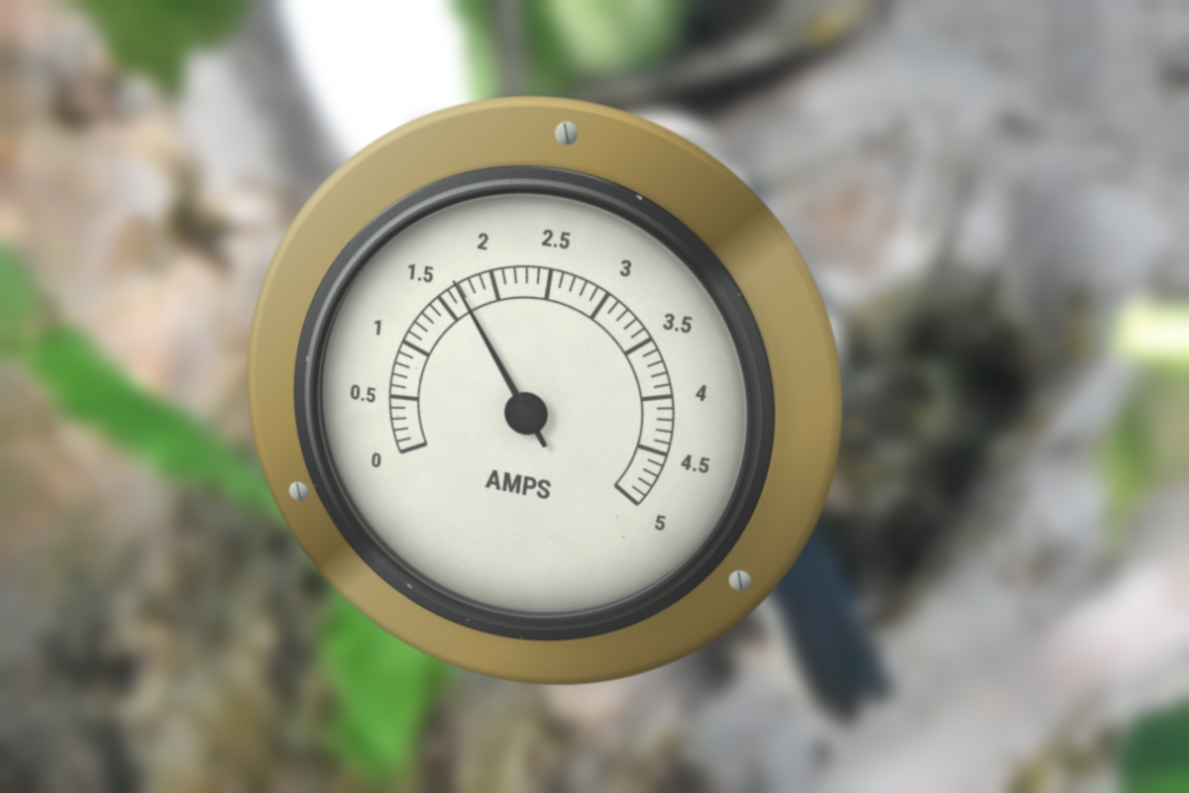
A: 1.7
